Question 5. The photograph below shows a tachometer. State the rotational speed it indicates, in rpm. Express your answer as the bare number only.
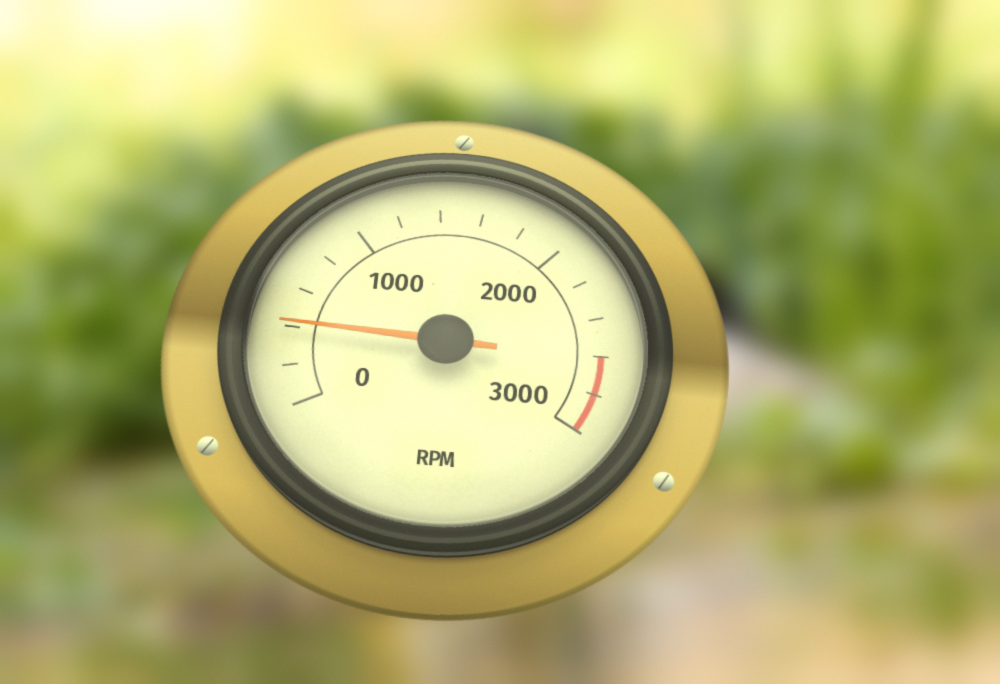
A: 400
